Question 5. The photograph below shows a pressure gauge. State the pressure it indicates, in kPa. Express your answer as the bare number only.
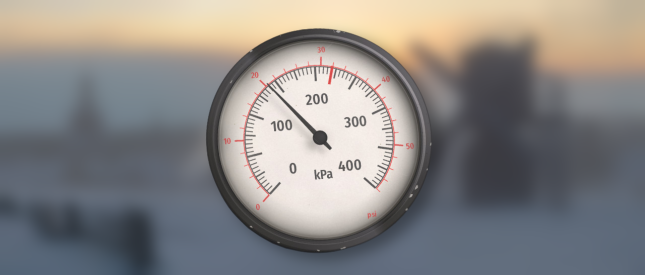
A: 140
